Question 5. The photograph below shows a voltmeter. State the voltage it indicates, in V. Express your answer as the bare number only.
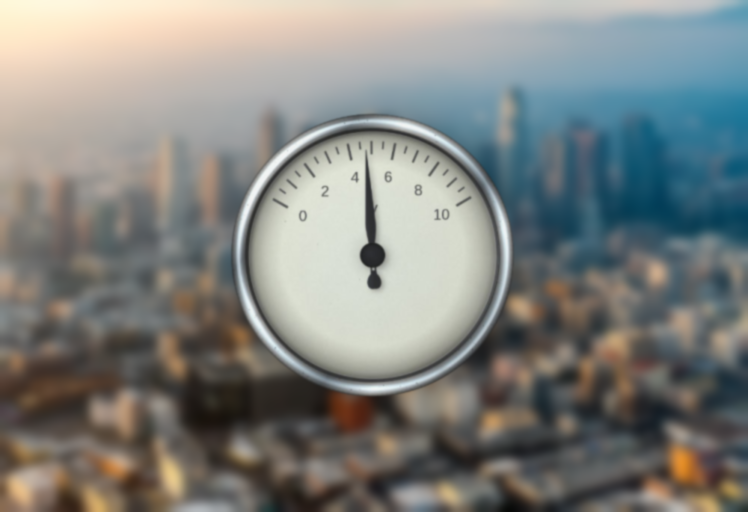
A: 4.75
